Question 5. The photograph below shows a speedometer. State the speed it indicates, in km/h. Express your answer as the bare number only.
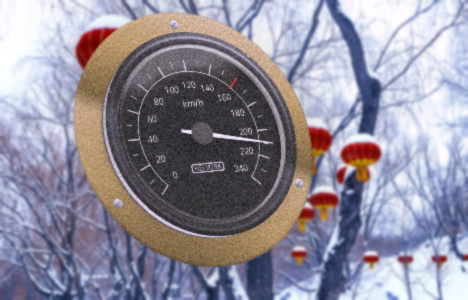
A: 210
